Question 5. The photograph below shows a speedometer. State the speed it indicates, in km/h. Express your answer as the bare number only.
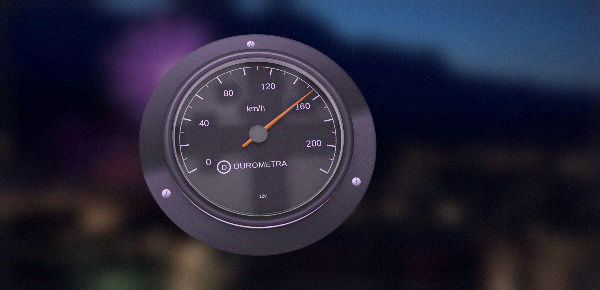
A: 155
